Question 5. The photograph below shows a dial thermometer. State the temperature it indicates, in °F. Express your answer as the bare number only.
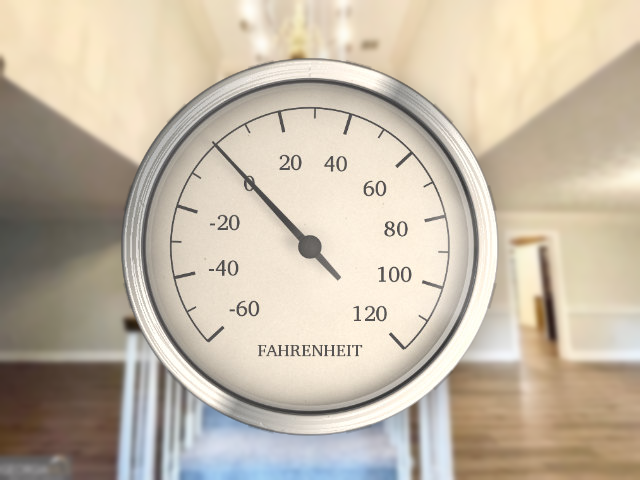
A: 0
